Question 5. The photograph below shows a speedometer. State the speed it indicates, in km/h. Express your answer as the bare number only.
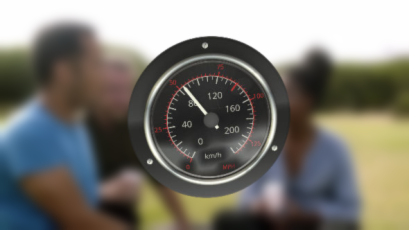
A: 85
